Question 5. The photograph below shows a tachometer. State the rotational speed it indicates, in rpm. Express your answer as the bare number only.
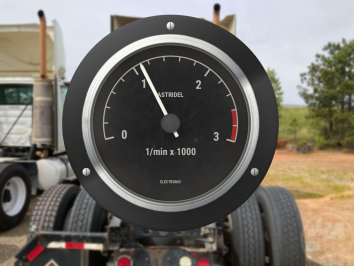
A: 1100
